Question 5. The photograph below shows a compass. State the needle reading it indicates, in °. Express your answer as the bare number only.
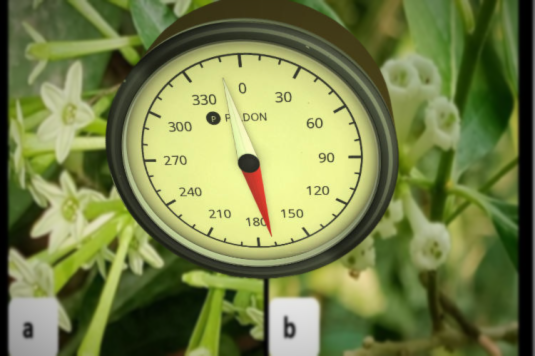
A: 170
